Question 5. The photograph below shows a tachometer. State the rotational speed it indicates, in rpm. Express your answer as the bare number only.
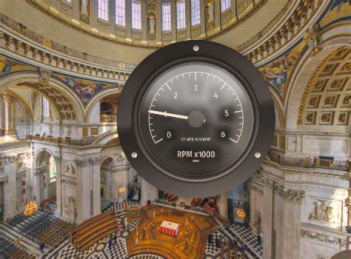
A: 1000
